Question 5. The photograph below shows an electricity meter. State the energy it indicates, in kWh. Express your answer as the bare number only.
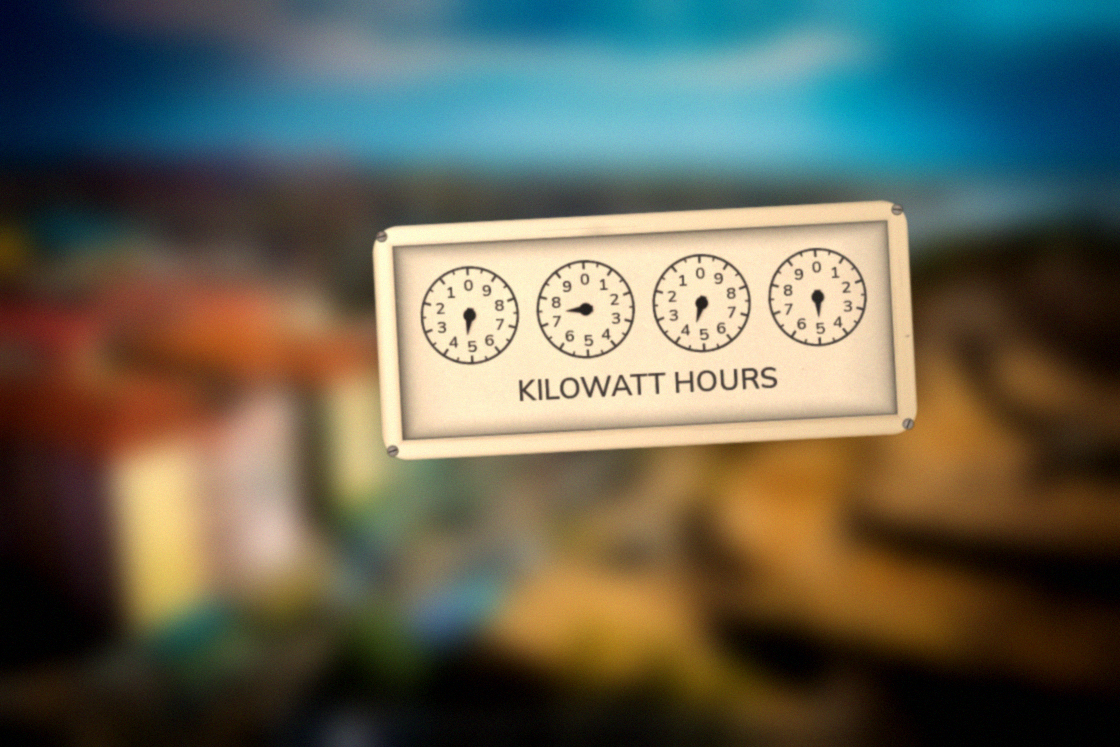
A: 4745
